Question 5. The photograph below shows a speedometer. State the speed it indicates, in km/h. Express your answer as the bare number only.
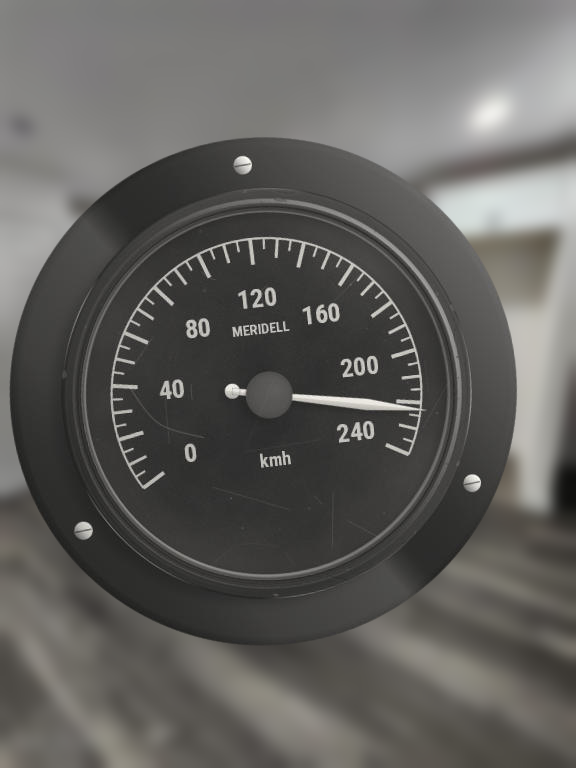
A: 222.5
